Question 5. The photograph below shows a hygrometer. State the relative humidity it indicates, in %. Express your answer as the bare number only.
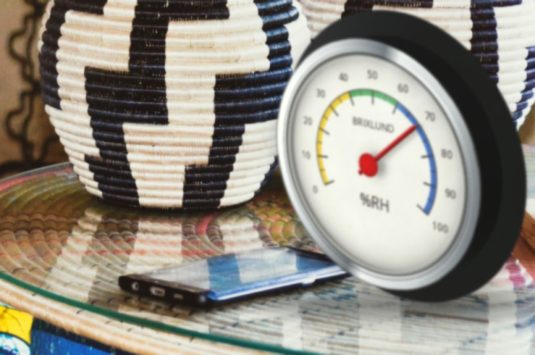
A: 70
